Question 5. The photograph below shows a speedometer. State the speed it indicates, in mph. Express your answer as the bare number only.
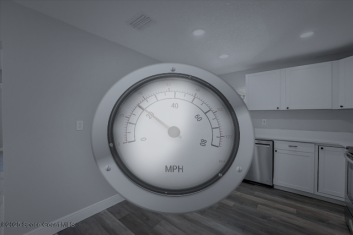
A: 20
